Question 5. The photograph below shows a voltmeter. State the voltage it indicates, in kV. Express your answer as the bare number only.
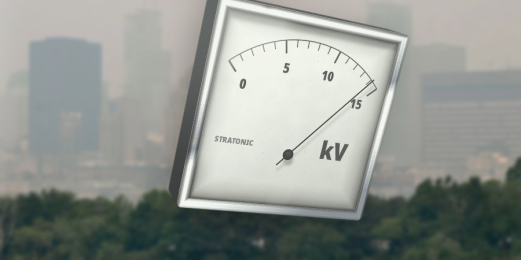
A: 14
